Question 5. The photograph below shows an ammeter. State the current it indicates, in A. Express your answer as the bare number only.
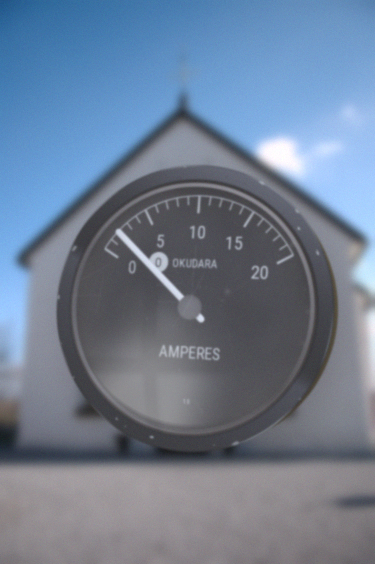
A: 2
